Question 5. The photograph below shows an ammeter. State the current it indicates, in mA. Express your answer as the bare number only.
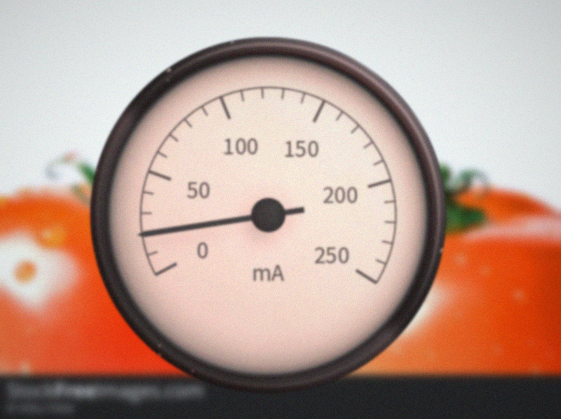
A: 20
